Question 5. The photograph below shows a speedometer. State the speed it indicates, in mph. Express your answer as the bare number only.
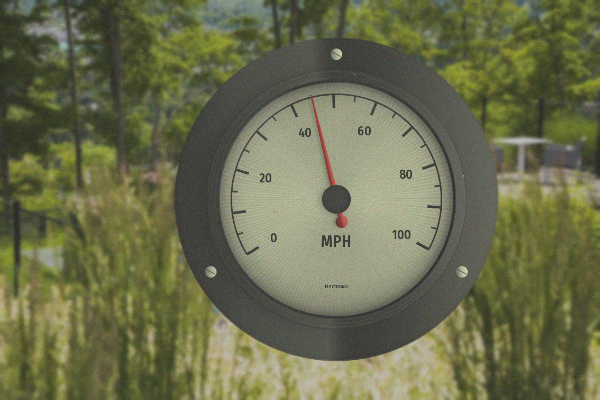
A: 45
